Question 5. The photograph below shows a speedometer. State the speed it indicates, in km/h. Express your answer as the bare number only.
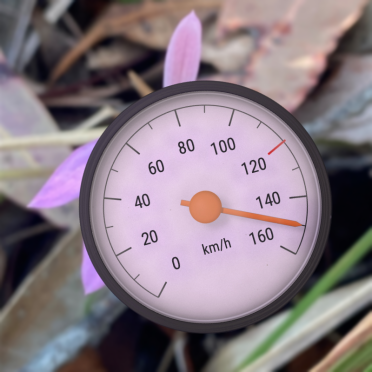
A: 150
